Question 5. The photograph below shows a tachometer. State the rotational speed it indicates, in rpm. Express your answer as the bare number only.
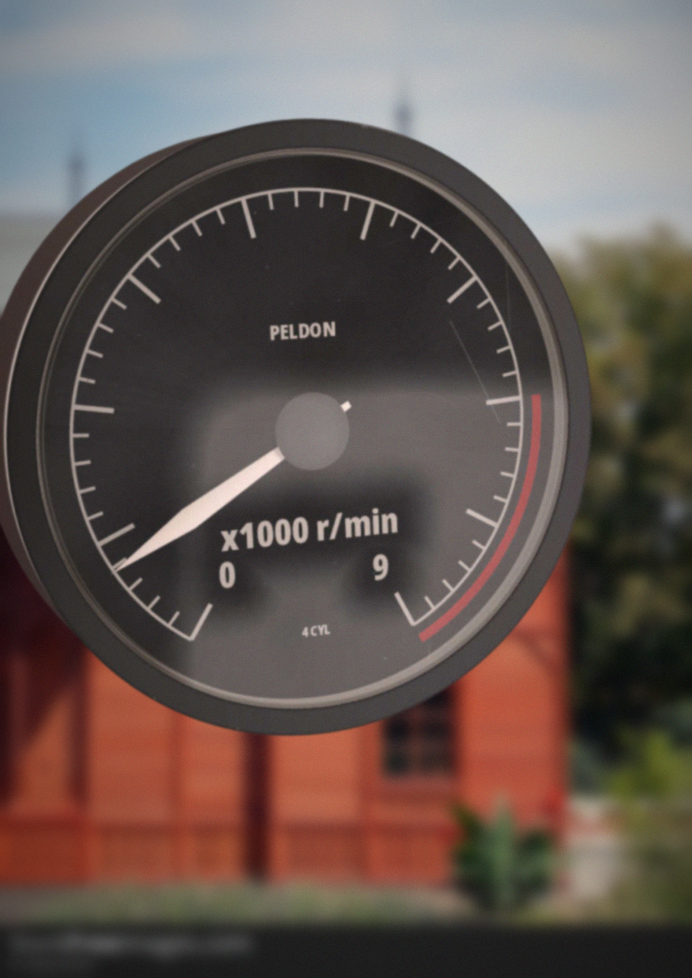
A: 800
